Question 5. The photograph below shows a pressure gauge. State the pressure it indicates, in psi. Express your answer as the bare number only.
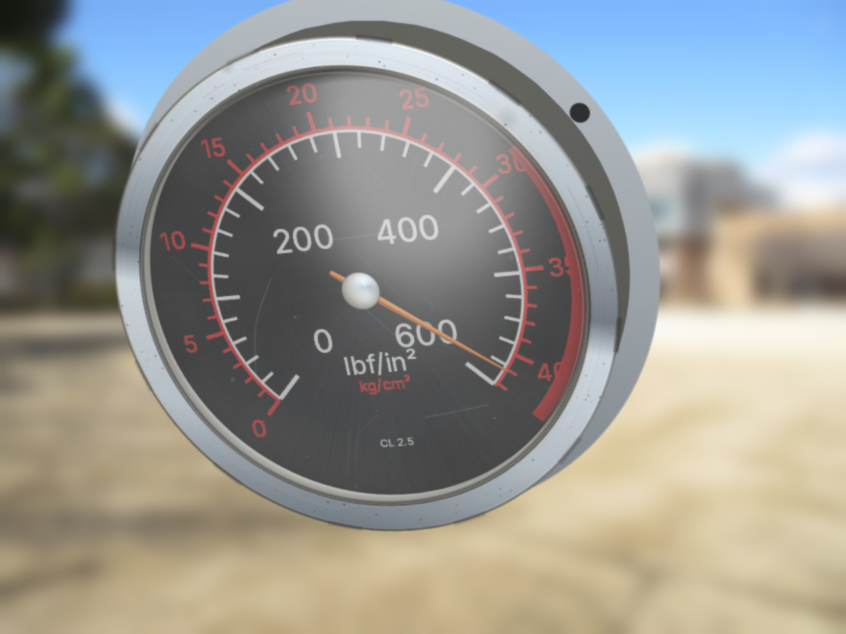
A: 580
